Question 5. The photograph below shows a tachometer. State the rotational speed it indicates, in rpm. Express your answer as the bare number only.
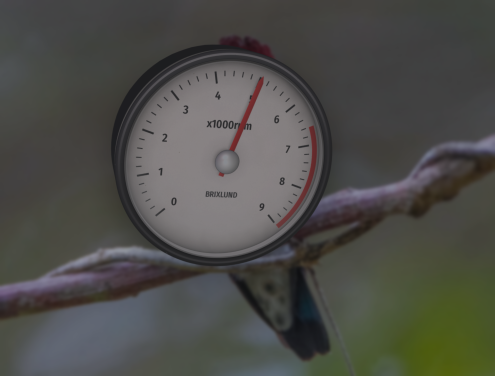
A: 5000
